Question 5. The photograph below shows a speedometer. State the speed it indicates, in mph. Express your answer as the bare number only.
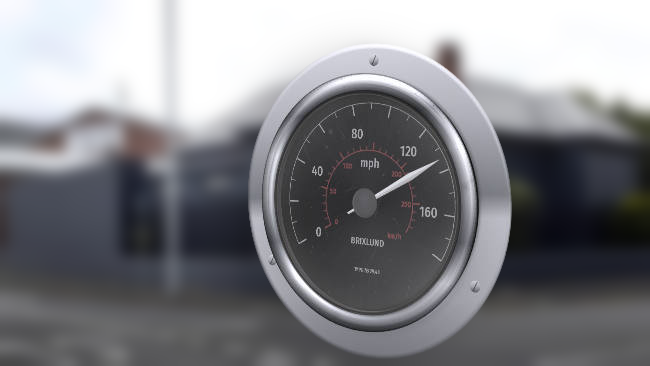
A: 135
